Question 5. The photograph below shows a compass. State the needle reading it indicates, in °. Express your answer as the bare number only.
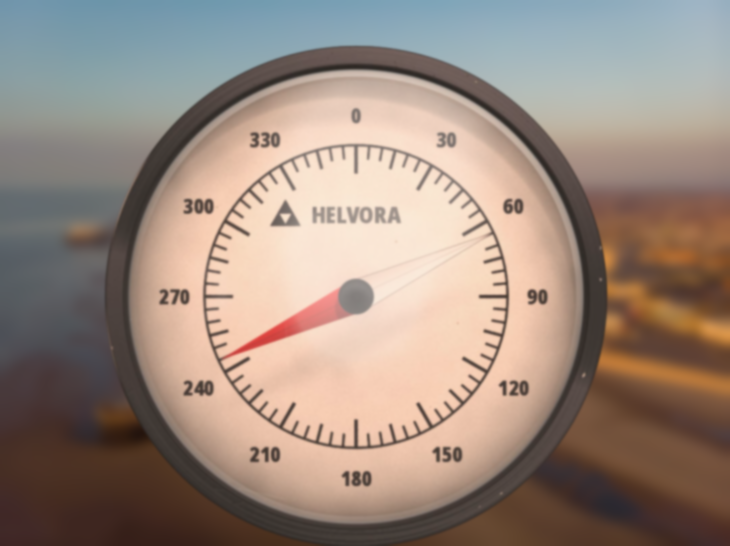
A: 245
